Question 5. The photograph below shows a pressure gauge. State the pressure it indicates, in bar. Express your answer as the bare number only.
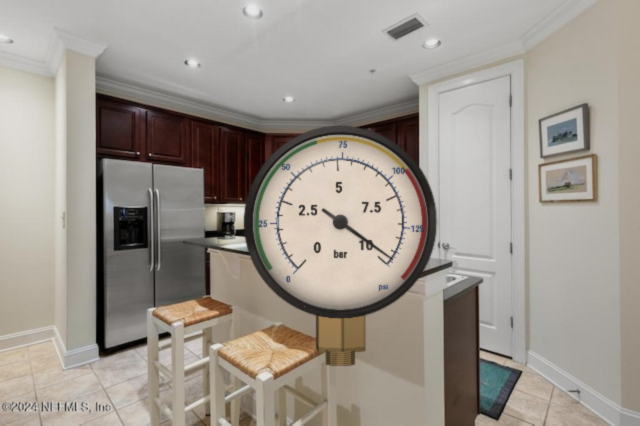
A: 9.75
